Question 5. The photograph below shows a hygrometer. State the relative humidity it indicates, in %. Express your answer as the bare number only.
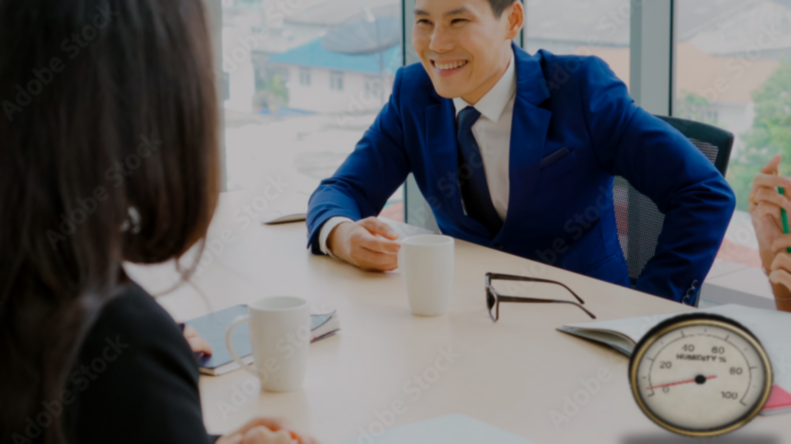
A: 5
